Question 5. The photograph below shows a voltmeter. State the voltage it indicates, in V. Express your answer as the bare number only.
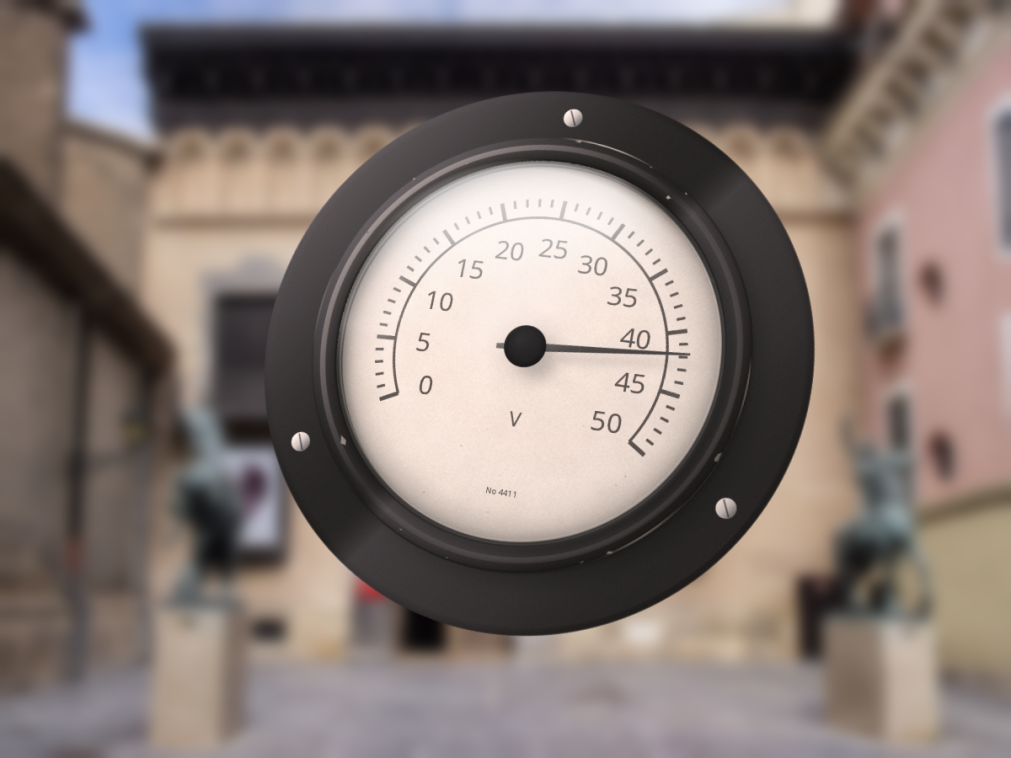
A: 42
